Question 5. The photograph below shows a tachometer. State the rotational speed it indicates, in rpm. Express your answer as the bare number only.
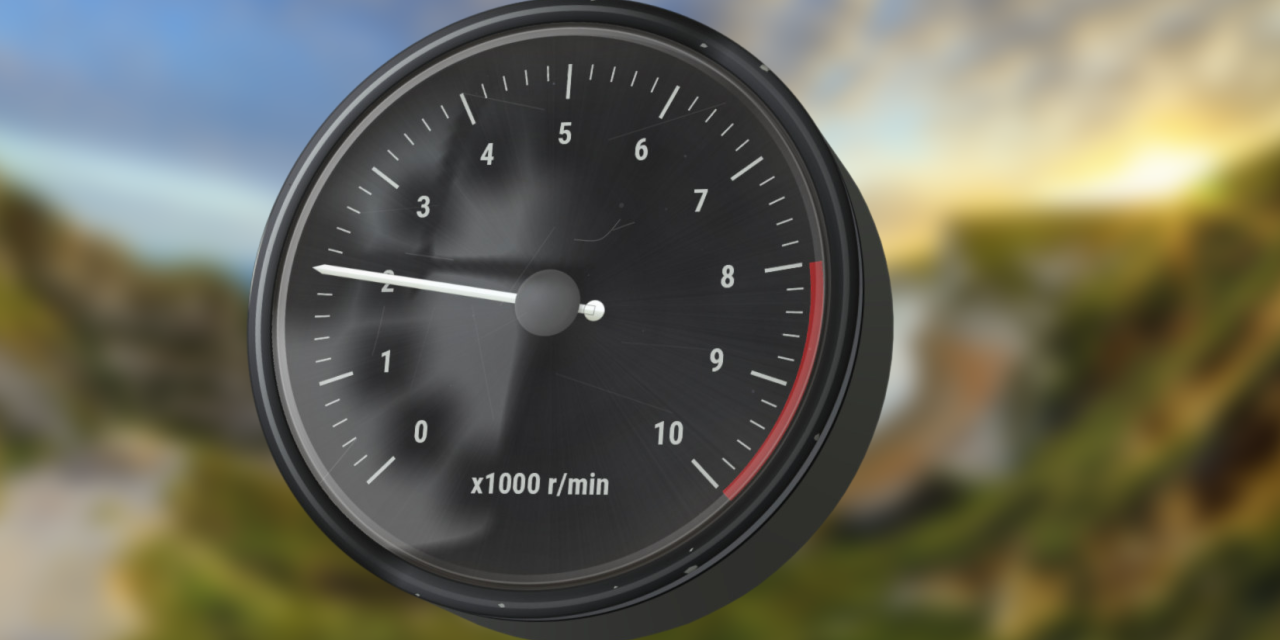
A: 2000
